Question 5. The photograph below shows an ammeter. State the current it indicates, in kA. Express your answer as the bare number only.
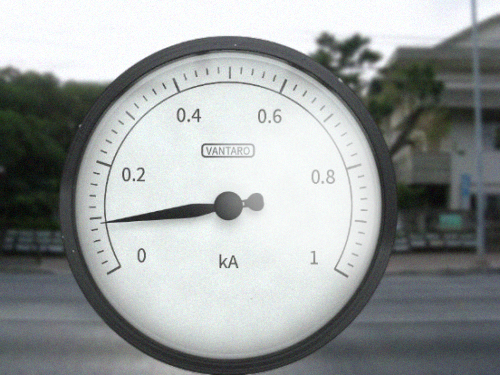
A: 0.09
